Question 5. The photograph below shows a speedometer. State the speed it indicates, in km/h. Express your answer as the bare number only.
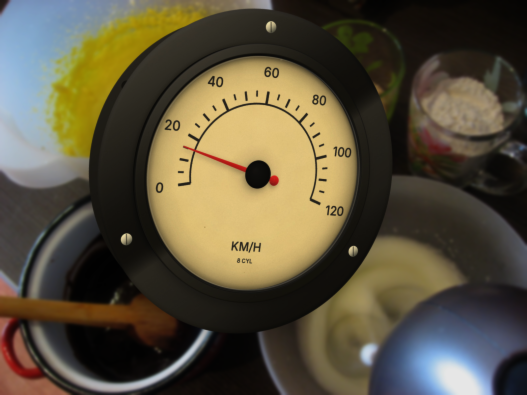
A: 15
